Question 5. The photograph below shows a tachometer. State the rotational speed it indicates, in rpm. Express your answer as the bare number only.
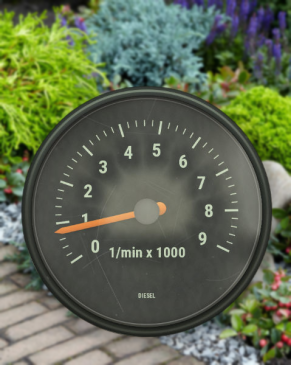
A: 800
